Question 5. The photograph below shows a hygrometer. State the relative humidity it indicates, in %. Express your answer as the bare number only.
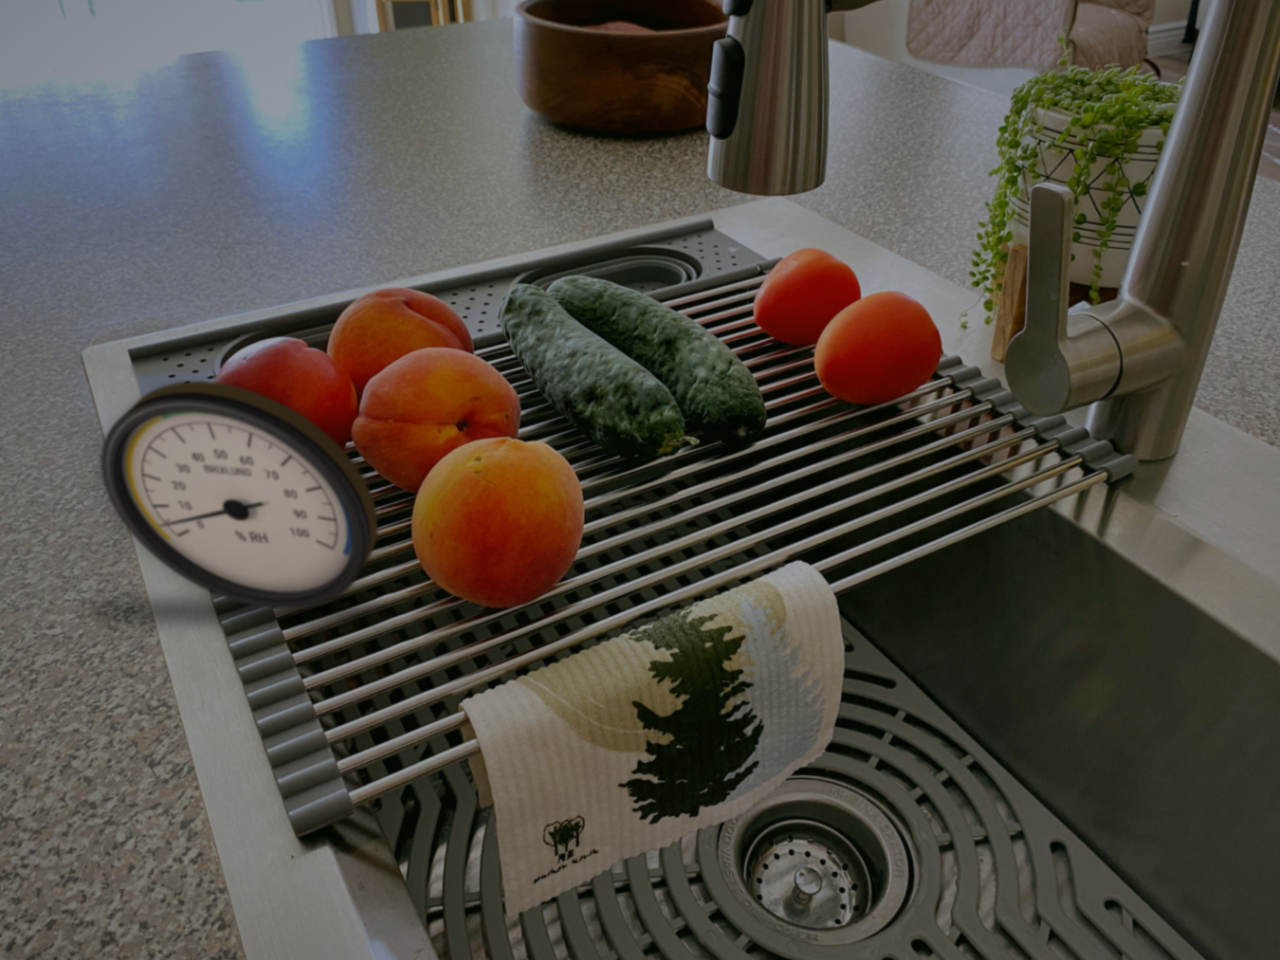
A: 5
